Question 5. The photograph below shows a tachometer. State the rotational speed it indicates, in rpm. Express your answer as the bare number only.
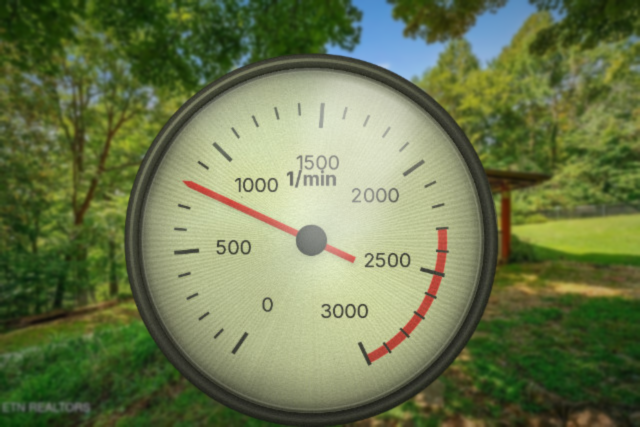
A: 800
